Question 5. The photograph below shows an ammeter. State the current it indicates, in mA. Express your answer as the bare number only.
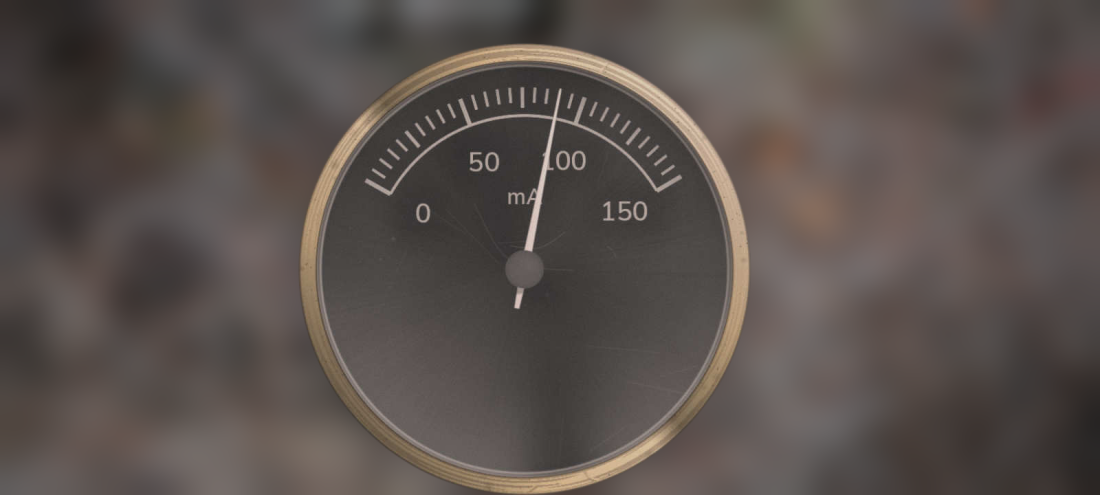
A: 90
